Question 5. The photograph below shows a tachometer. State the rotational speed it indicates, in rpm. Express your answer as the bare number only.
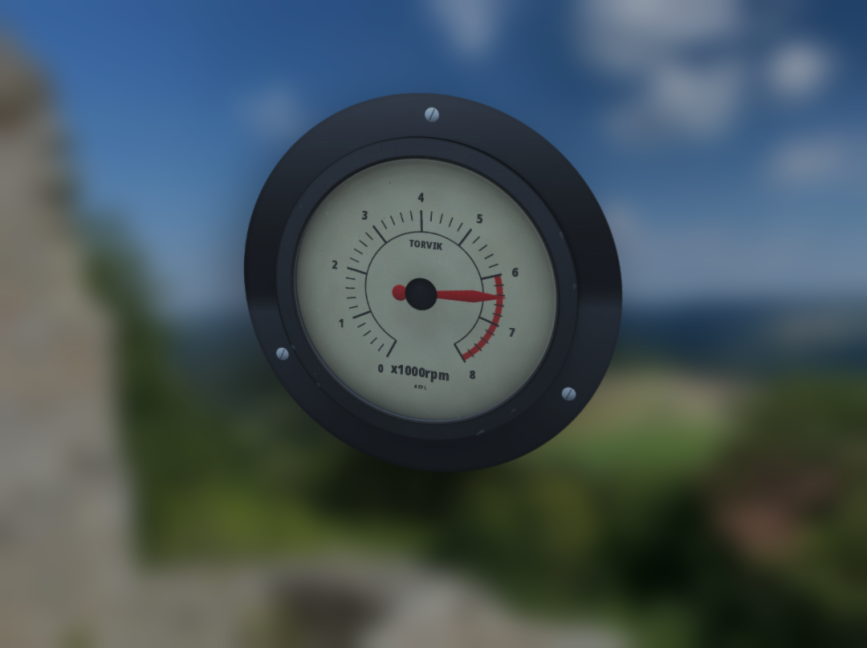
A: 6400
